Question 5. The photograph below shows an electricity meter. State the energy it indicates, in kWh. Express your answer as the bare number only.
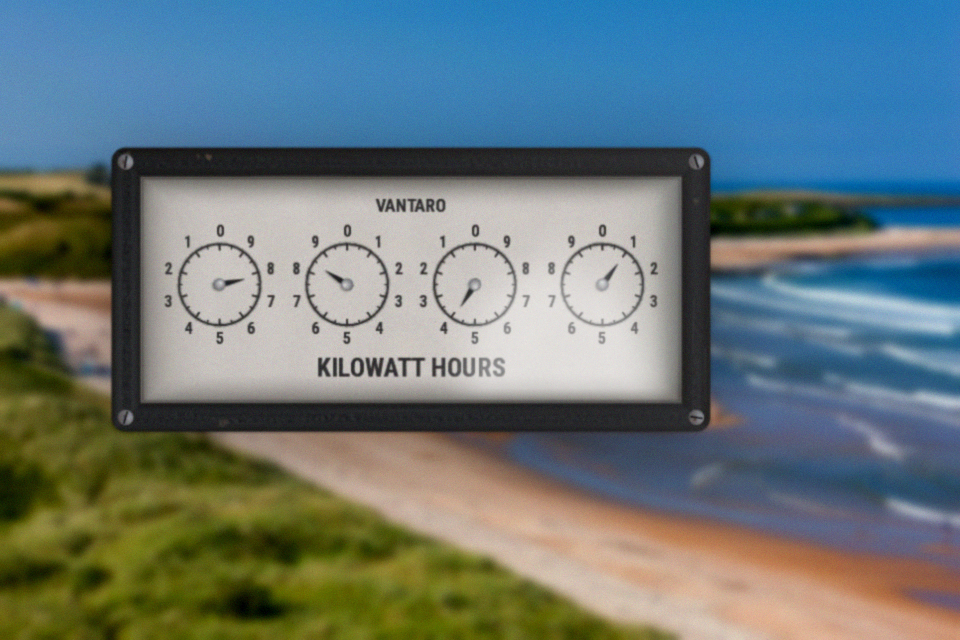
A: 7841
